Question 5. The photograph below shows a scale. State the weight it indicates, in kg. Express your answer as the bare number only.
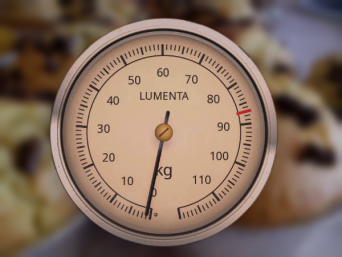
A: 1
